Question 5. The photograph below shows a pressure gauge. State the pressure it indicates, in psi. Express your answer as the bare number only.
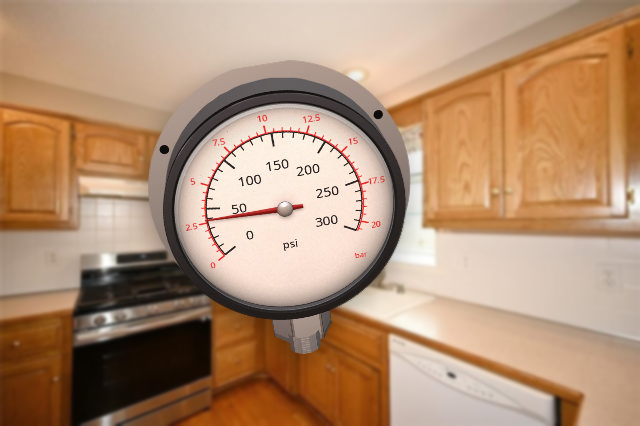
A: 40
